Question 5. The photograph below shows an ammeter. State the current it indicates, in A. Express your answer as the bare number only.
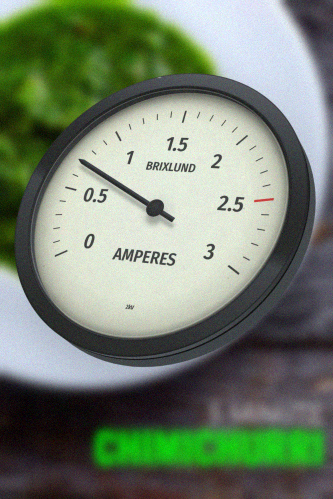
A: 0.7
